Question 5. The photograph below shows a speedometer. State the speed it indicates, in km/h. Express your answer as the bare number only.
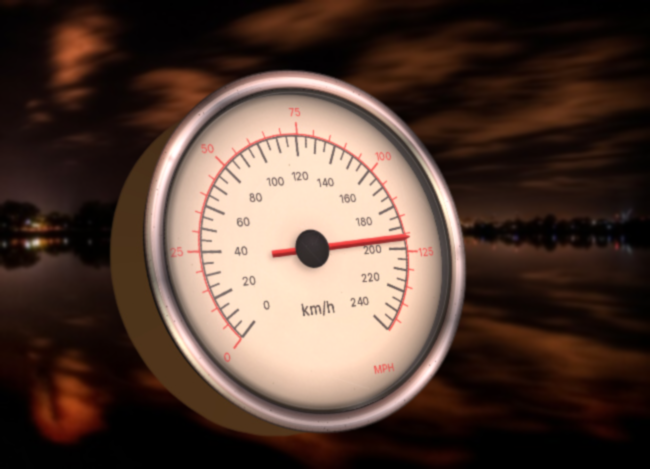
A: 195
